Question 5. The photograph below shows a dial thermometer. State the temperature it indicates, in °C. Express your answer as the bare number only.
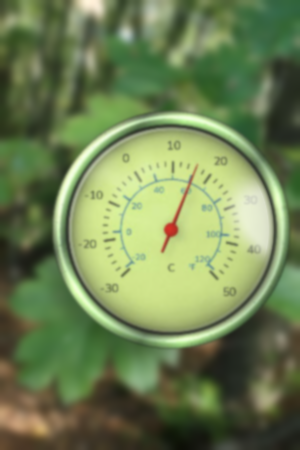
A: 16
